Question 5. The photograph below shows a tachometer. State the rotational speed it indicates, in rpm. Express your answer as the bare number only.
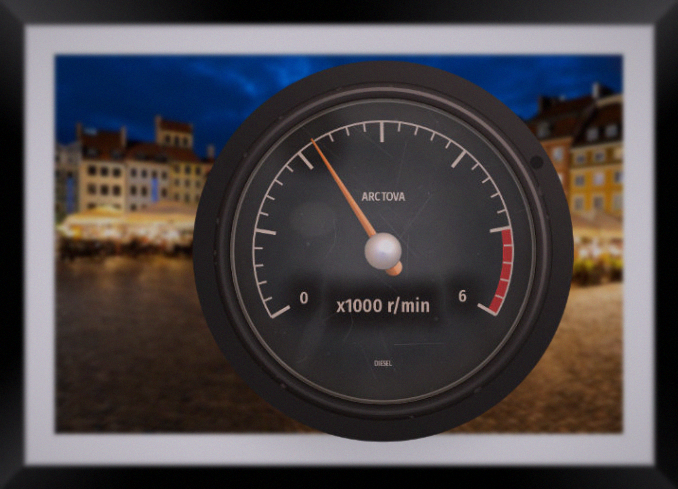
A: 2200
